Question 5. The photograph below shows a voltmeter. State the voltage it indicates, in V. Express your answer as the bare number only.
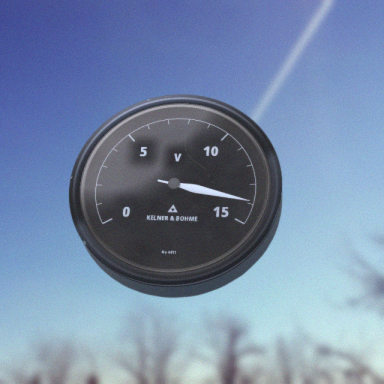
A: 14
